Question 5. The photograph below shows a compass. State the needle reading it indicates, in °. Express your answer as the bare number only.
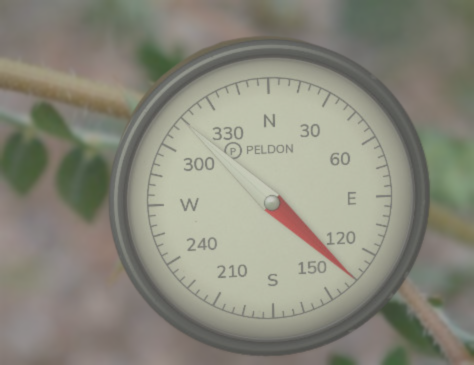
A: 135
